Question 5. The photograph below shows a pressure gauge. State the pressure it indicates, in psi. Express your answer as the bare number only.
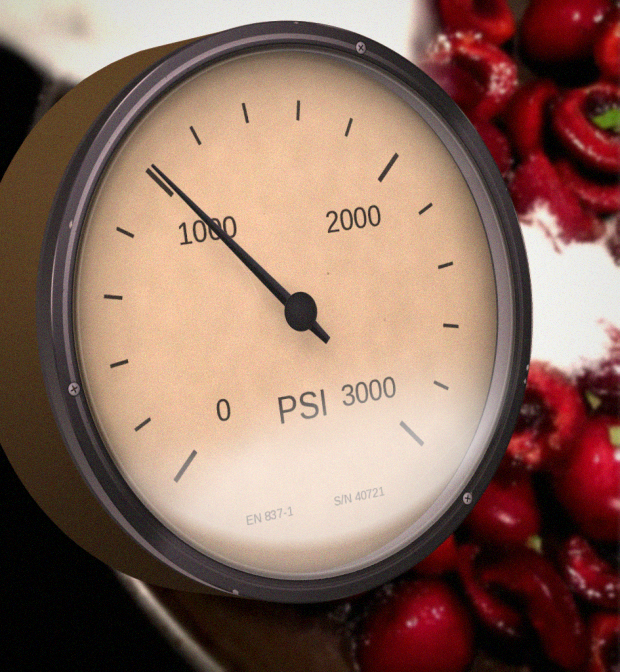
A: 1000
